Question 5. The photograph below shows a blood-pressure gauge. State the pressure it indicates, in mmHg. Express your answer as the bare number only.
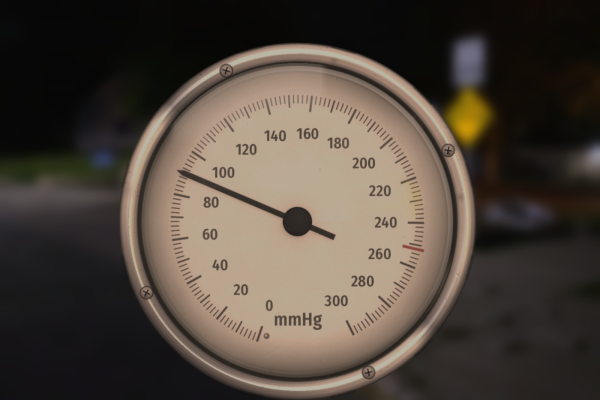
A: 90
